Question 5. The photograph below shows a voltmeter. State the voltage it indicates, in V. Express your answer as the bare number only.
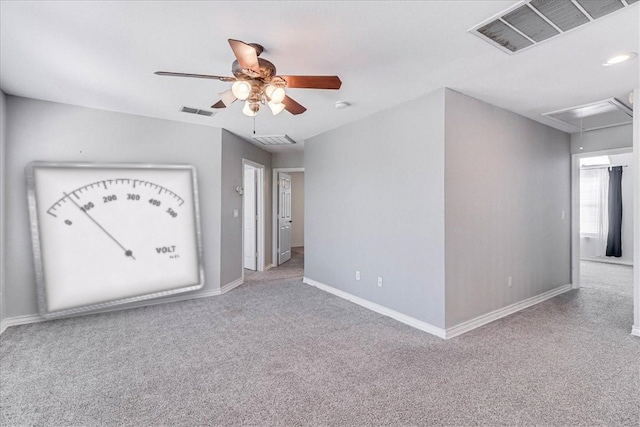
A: 80
